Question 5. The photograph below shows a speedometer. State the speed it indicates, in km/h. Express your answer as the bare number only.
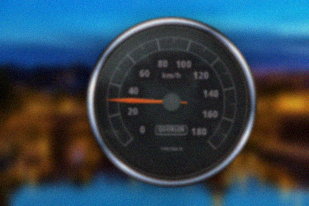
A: 30
